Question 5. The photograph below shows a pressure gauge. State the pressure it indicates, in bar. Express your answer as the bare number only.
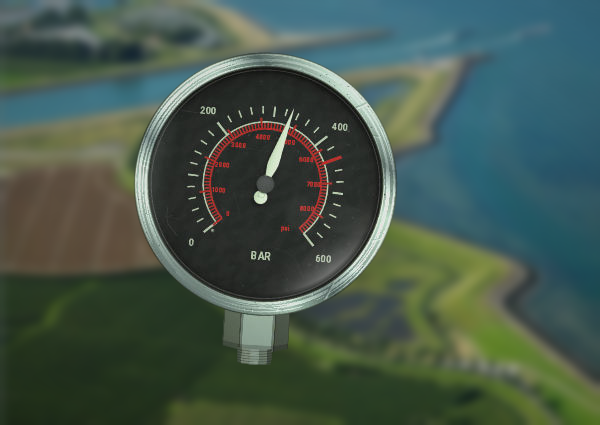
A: 330
